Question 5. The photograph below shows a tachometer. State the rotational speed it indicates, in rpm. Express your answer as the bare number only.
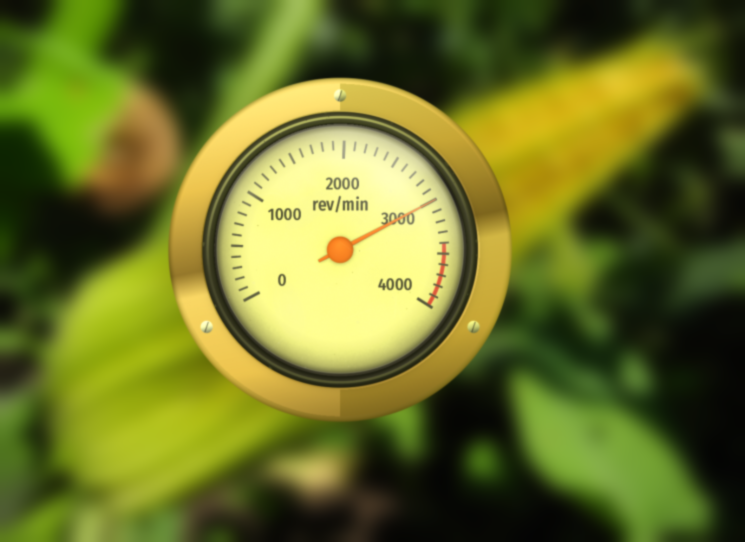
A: 3000
